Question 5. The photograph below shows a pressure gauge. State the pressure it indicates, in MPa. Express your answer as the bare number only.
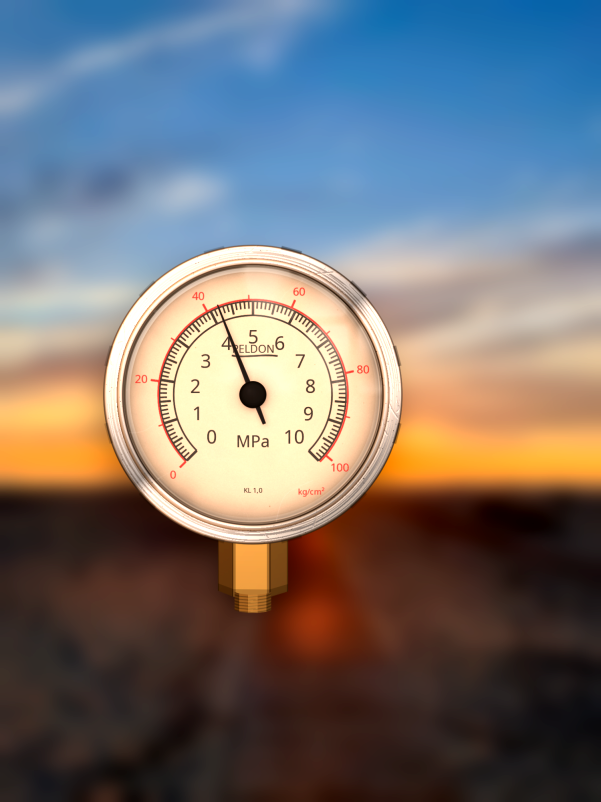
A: 4.2
